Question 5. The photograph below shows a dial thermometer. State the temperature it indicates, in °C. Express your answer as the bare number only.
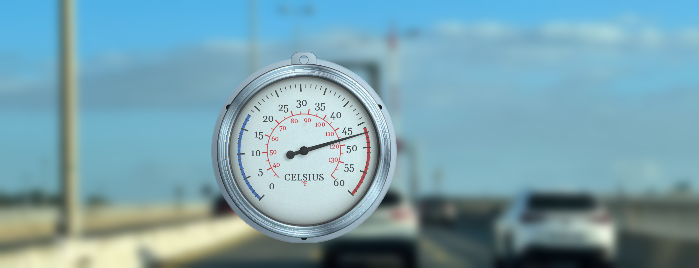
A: 47
